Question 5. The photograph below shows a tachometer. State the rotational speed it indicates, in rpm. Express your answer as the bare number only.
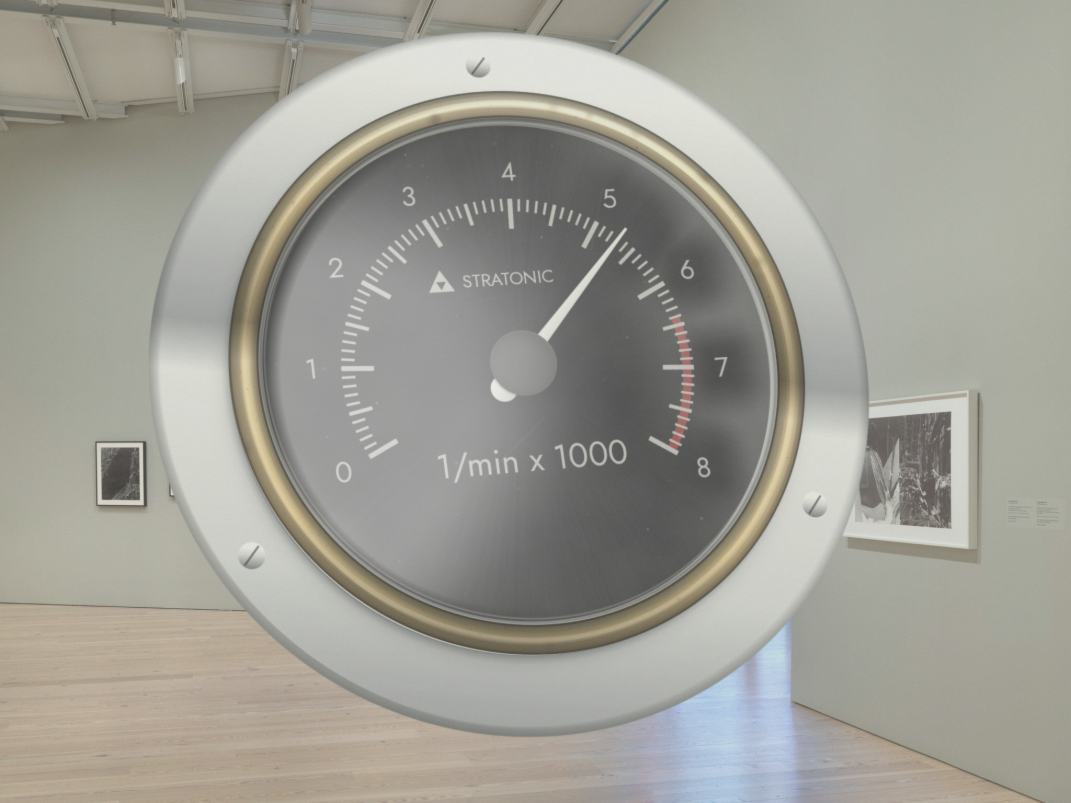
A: 5300
